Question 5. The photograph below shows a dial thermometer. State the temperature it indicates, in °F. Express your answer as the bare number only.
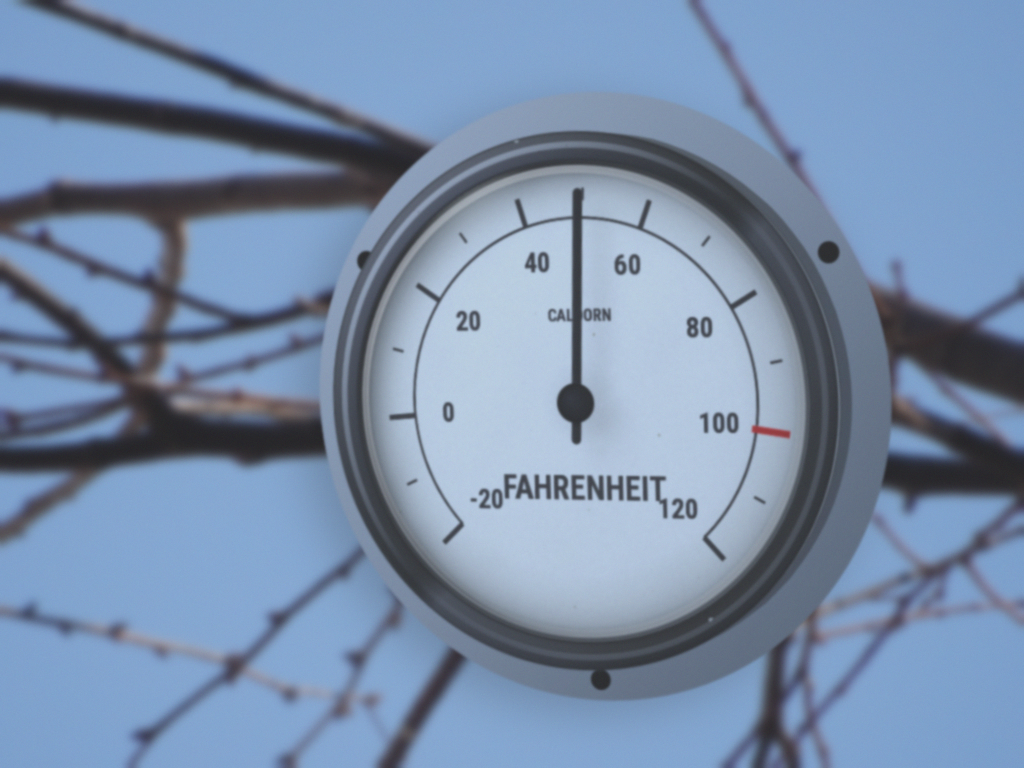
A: 50
